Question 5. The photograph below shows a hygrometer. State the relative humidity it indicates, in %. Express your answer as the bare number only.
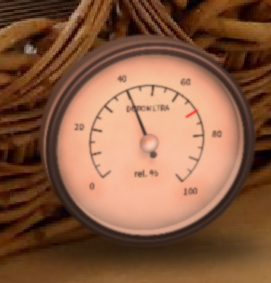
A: 40
